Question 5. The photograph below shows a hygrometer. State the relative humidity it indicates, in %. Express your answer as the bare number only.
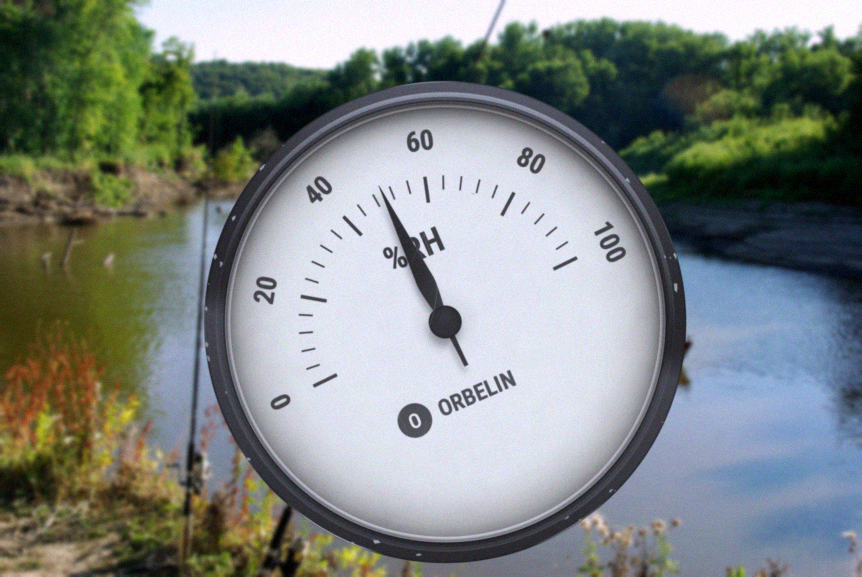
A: 50
